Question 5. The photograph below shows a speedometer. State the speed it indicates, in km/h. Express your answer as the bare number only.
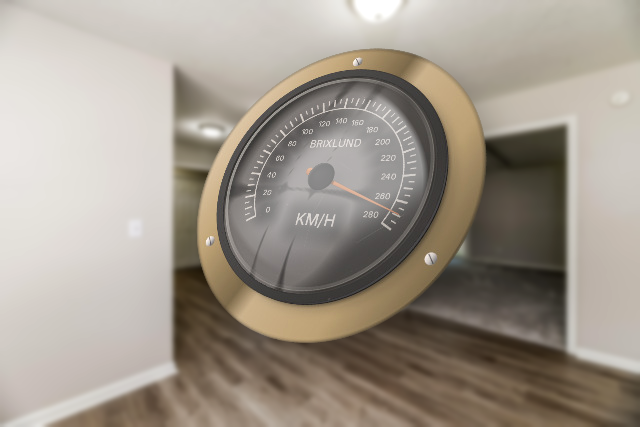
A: 270
